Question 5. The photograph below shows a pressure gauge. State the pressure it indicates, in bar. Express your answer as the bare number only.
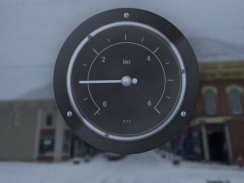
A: 1
